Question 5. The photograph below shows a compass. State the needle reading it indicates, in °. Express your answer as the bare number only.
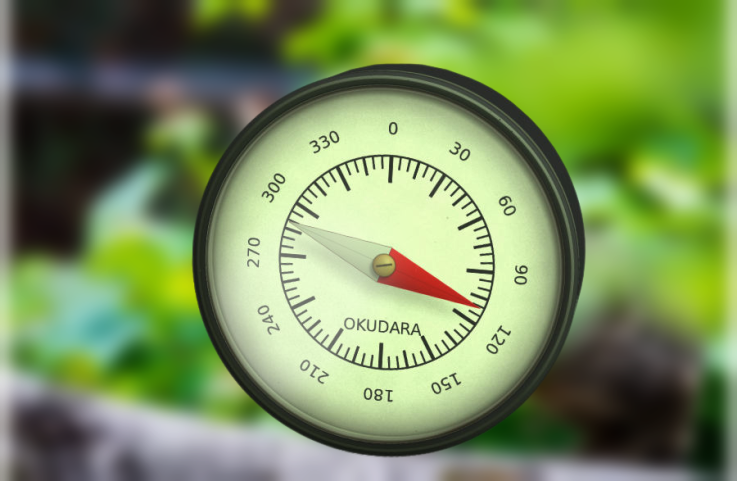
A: 110
